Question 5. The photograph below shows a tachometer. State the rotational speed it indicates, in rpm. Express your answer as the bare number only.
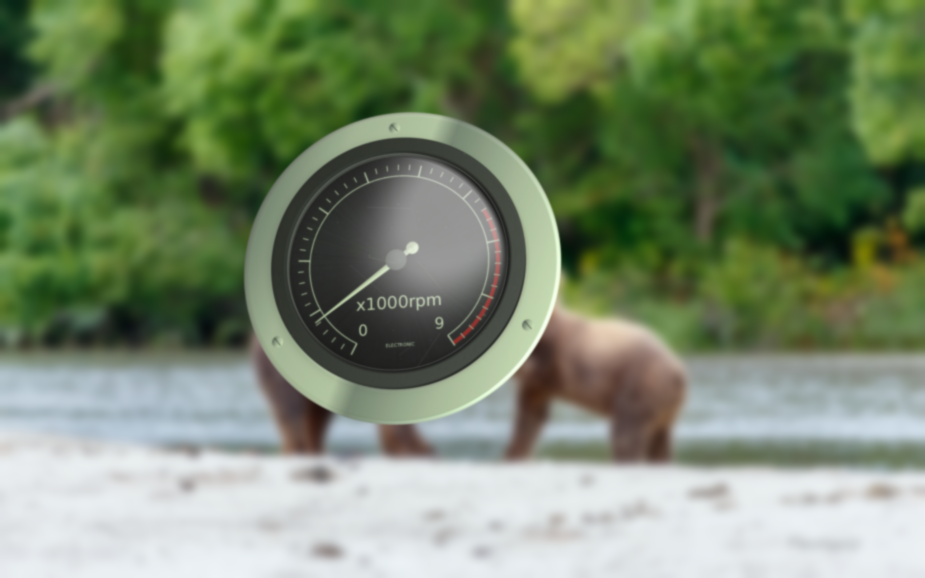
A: 800
